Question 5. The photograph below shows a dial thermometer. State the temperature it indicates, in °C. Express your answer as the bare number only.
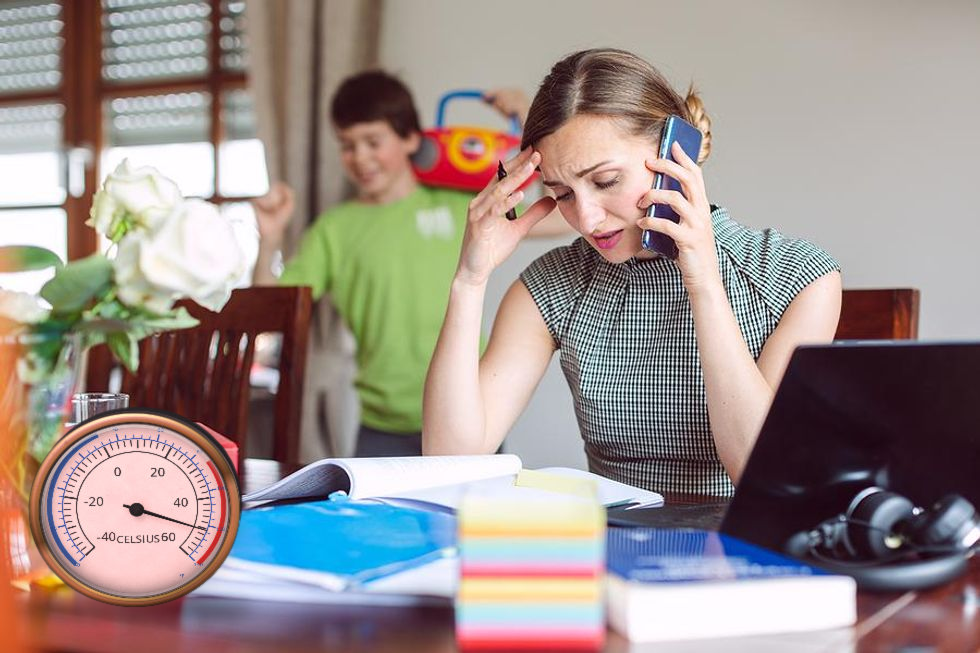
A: 50
